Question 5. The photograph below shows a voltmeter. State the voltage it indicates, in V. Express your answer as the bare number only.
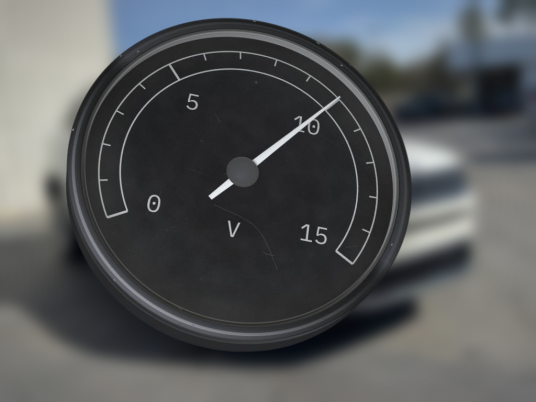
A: 10
